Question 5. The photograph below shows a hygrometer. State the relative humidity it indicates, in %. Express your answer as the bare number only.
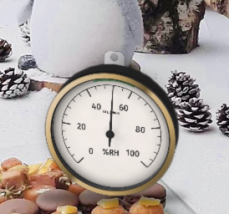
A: 52
